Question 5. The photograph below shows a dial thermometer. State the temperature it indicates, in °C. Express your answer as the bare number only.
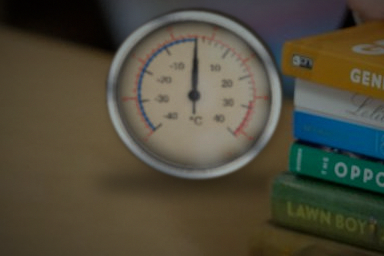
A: 0
